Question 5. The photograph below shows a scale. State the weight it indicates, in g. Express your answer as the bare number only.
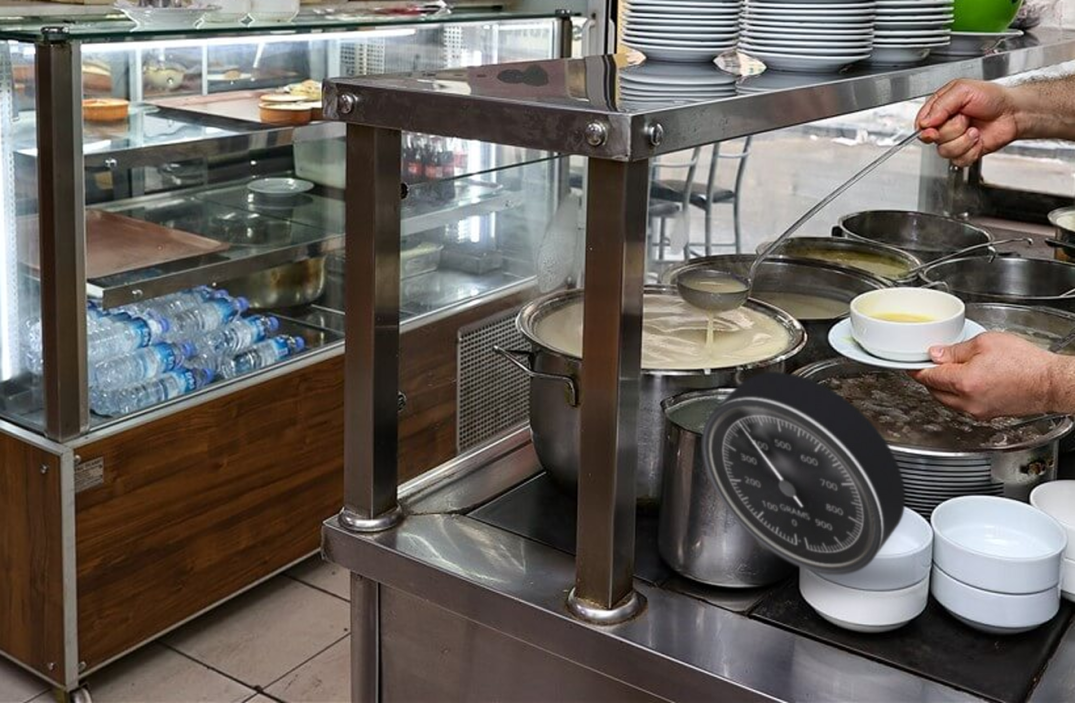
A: 400
